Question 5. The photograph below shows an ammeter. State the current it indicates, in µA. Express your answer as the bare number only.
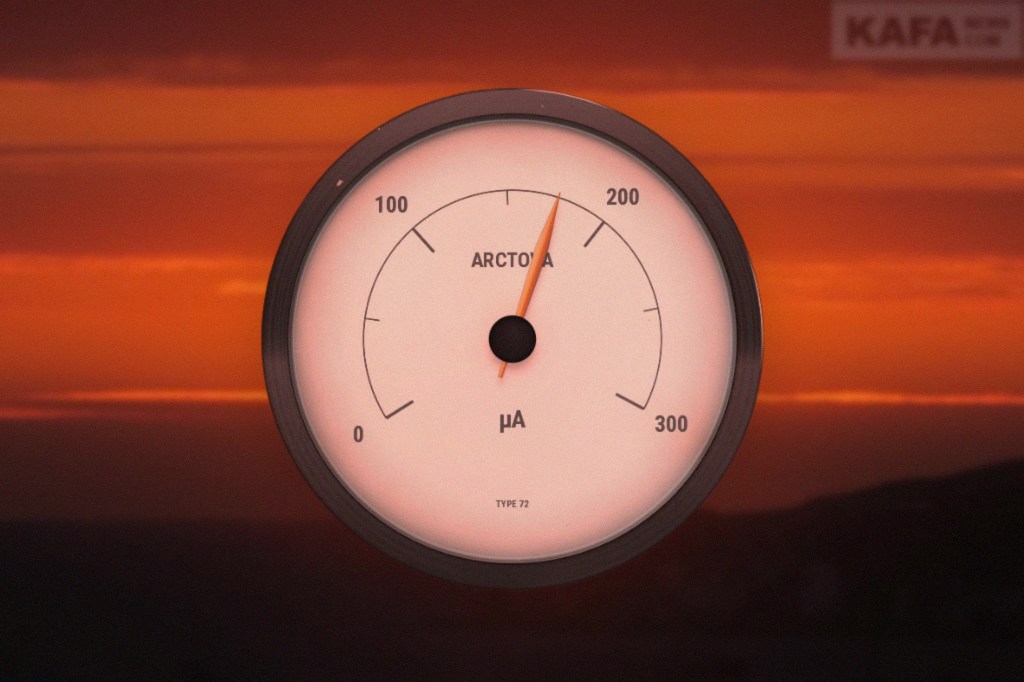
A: 175
